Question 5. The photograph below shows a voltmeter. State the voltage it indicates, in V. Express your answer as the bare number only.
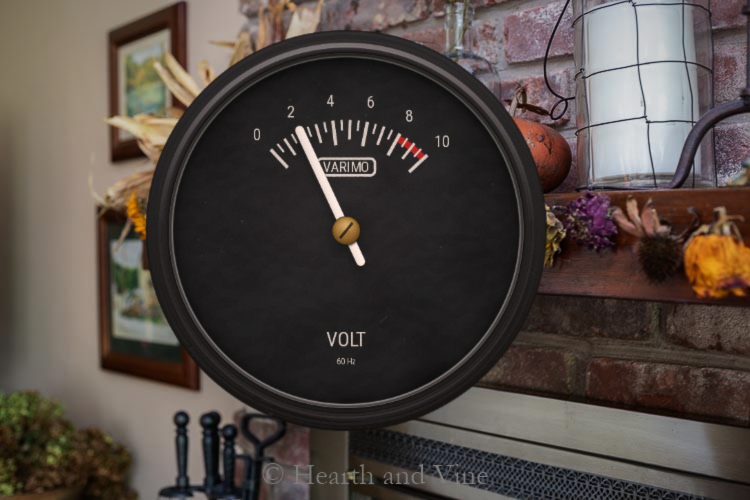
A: 2
